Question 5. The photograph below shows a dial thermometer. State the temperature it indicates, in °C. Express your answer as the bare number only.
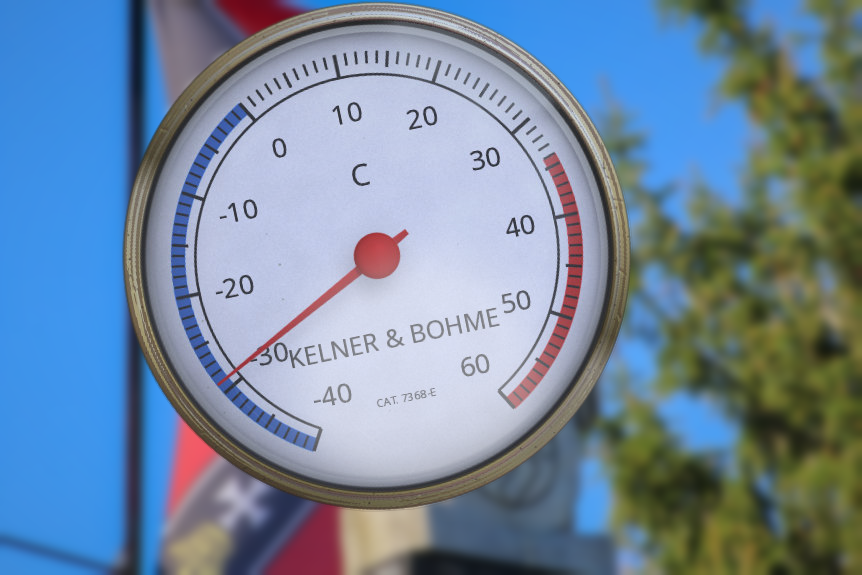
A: -29
